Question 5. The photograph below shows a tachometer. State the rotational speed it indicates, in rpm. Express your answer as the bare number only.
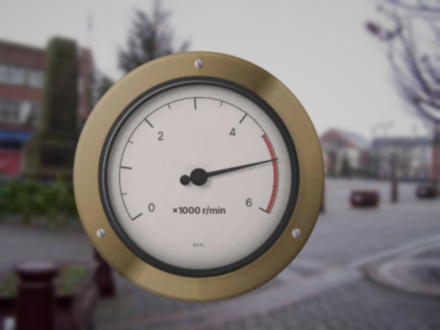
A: 5000
